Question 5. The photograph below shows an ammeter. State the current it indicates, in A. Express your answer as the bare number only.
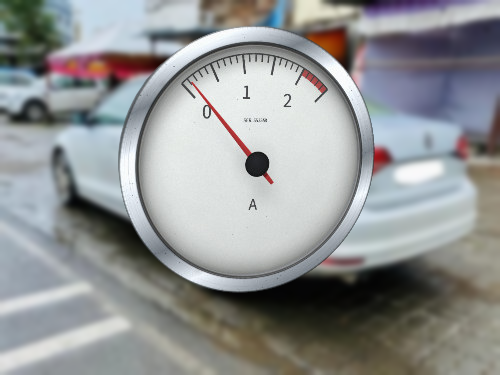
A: 0.1
